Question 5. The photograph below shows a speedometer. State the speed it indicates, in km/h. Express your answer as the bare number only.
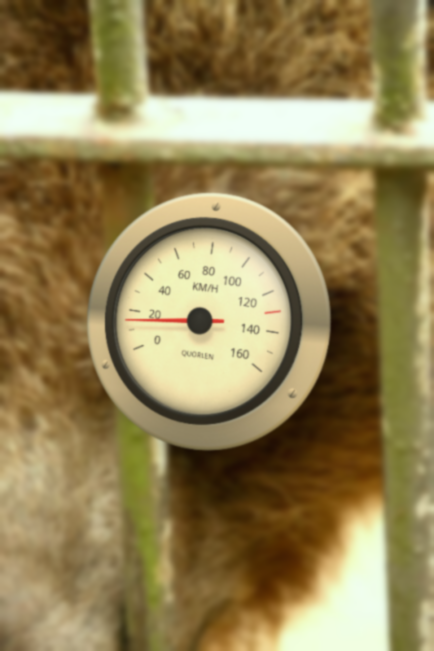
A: 15
